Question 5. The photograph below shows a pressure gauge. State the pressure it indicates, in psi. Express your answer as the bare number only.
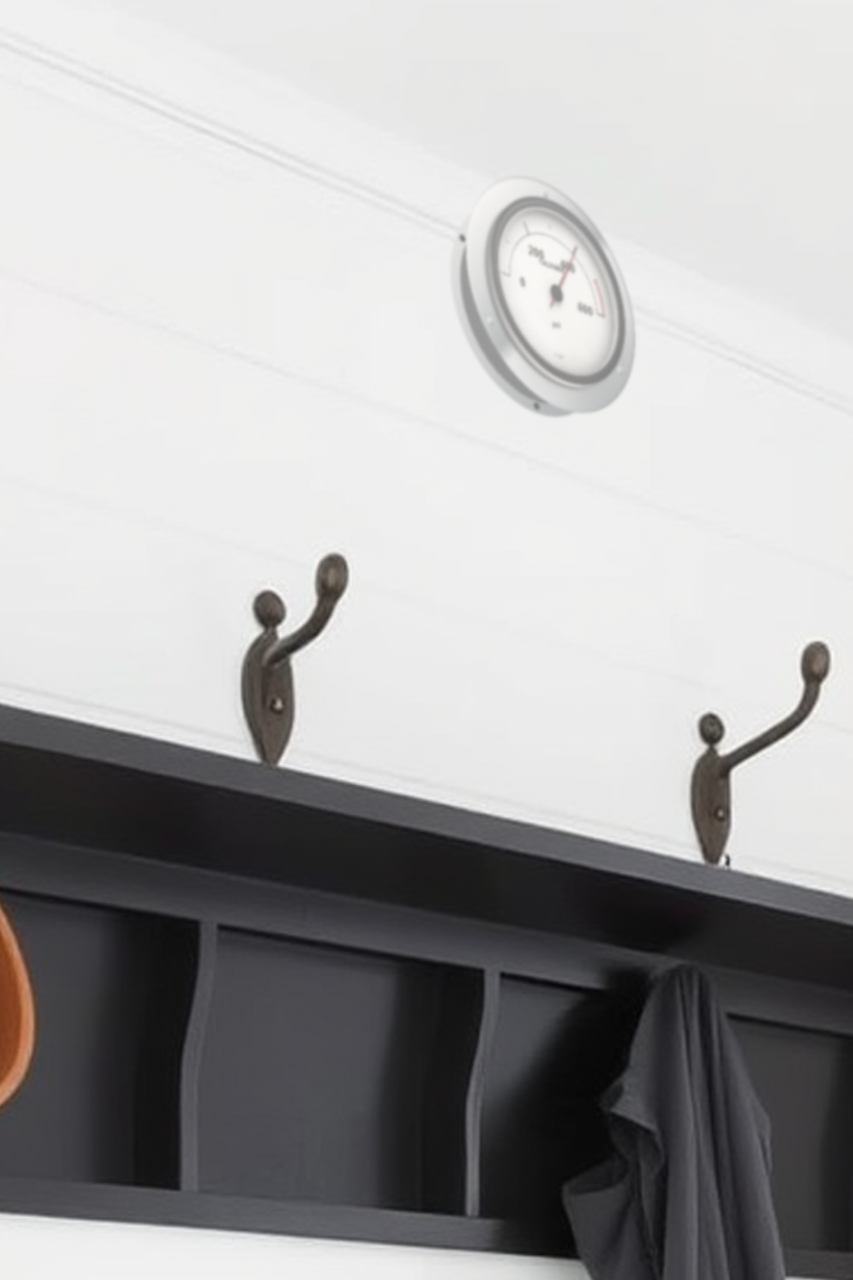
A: 400
